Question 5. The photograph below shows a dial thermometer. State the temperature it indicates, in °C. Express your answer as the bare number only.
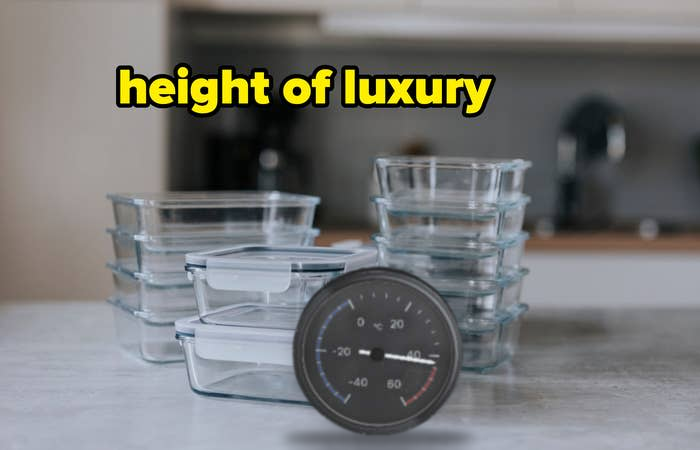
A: 42
